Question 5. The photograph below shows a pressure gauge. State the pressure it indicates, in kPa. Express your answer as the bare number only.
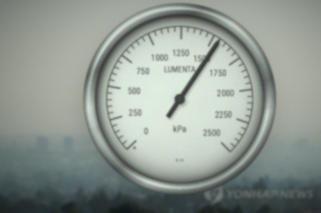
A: 1550
